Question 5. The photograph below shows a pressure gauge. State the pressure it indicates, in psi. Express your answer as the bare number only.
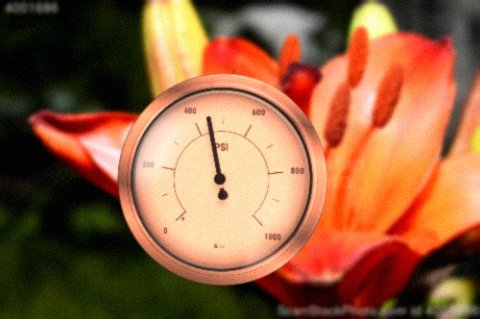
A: 450
